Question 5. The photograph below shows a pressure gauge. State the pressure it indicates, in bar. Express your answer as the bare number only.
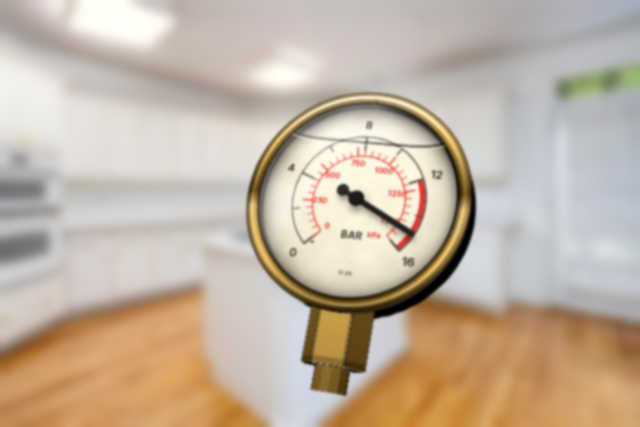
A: 15
